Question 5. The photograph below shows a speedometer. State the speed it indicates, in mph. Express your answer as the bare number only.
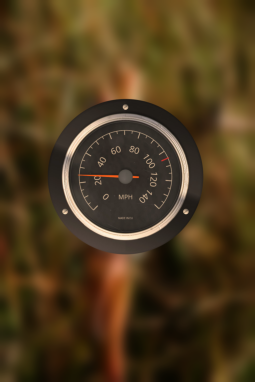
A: 25
